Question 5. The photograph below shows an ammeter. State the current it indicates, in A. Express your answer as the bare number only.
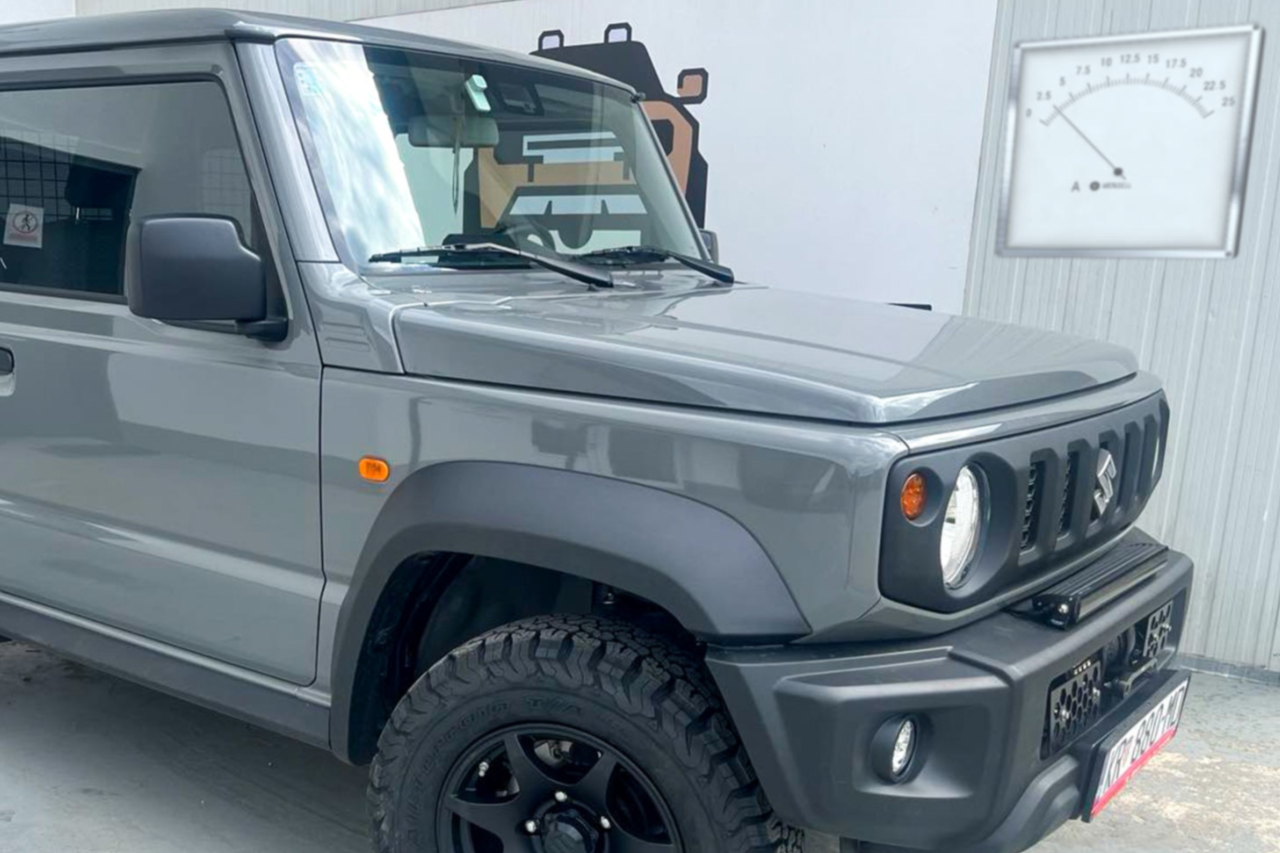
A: 2.5
